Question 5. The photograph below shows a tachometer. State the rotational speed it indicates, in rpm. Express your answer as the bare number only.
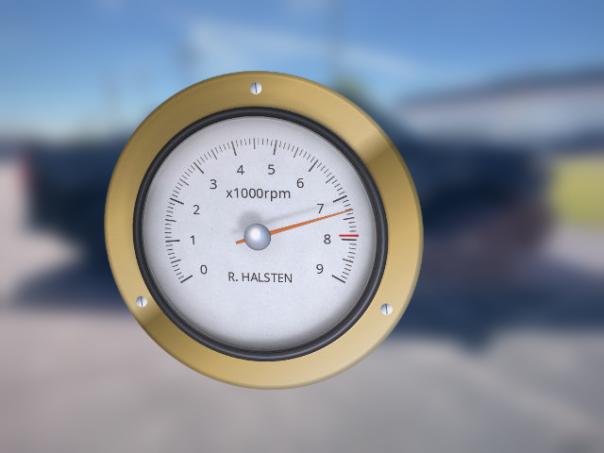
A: 7300
